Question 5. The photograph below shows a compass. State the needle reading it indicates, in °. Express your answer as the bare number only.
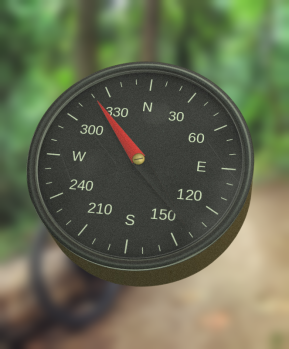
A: 320
